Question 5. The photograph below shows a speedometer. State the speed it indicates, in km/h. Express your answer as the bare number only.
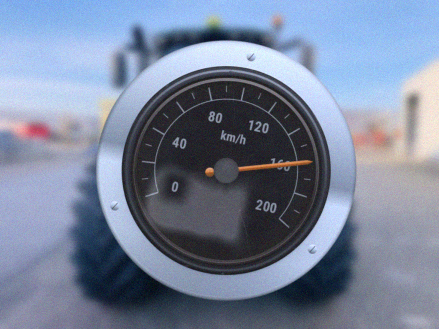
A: 160
